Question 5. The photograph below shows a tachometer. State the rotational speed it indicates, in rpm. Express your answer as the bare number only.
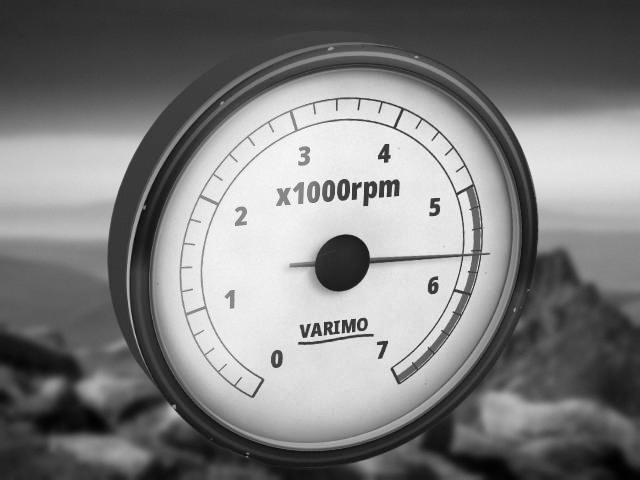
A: 5600
